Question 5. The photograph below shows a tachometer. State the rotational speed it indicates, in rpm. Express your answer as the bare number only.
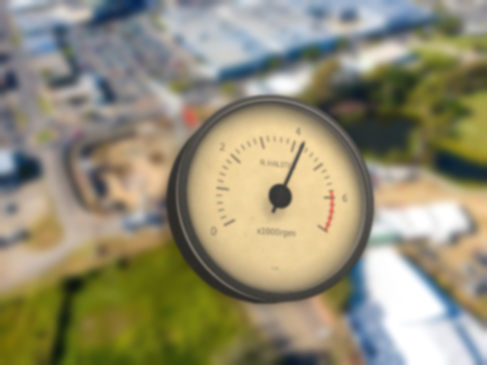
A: 4200
